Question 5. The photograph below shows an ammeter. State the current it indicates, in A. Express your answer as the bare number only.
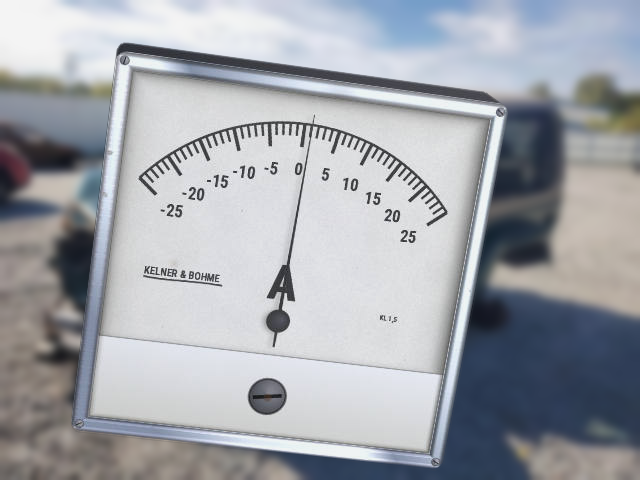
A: 1
